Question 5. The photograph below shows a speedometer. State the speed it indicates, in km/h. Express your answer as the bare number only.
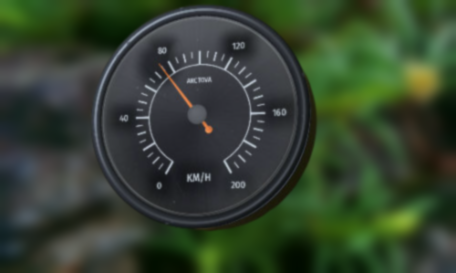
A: 75
